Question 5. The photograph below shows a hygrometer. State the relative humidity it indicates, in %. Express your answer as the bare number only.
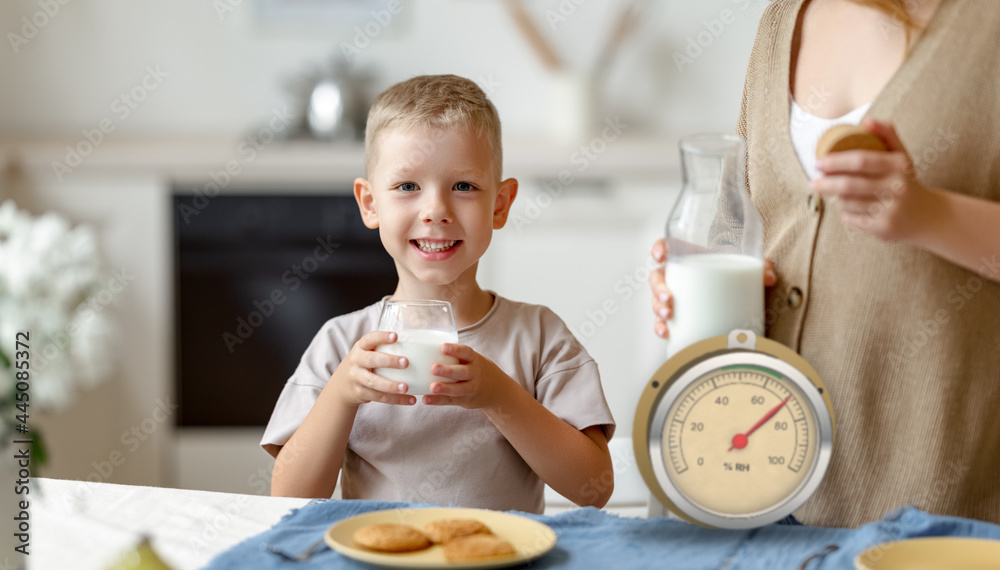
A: 70
